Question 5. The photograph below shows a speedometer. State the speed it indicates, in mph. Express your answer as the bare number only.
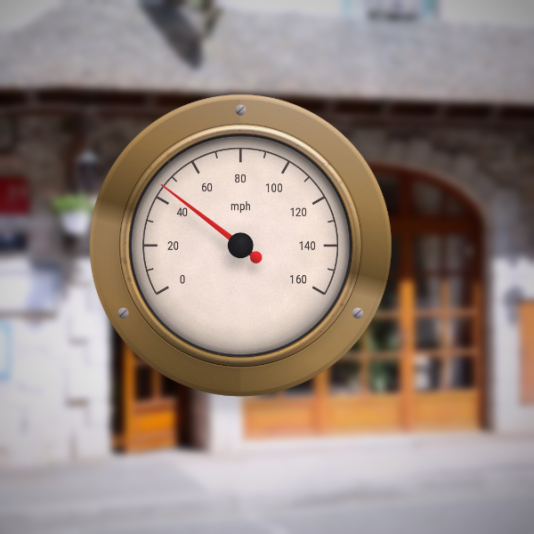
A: 45
